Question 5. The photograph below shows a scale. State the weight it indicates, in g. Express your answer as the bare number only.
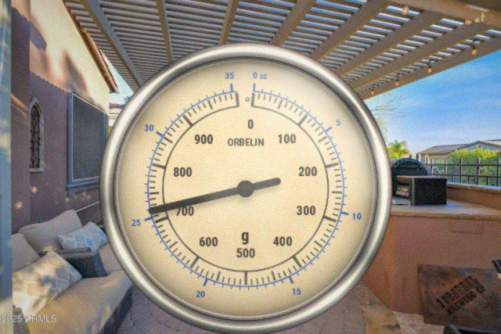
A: 720
